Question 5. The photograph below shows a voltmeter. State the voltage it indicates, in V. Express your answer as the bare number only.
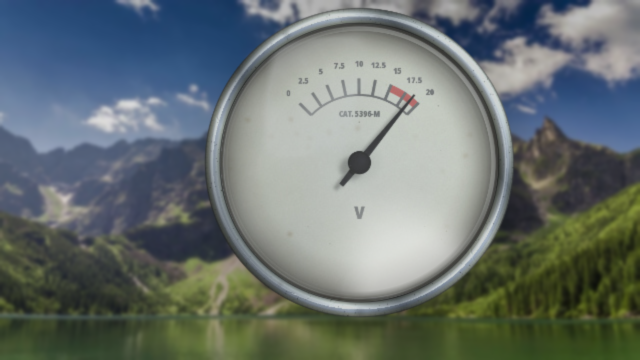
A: 18.75
